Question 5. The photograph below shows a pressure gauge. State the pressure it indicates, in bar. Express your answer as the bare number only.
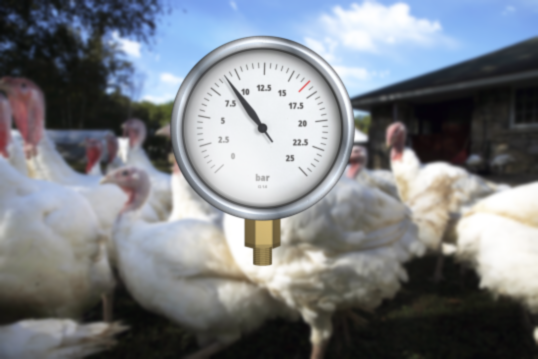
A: 9
